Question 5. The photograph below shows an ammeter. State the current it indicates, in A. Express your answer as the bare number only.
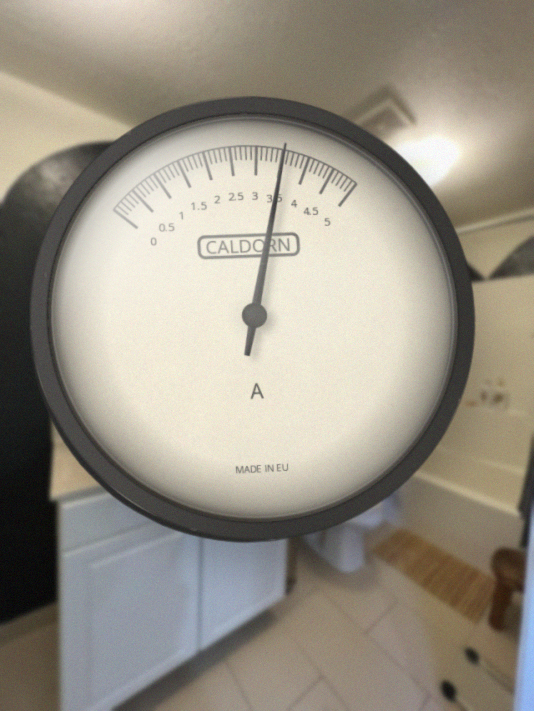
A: 3.5
